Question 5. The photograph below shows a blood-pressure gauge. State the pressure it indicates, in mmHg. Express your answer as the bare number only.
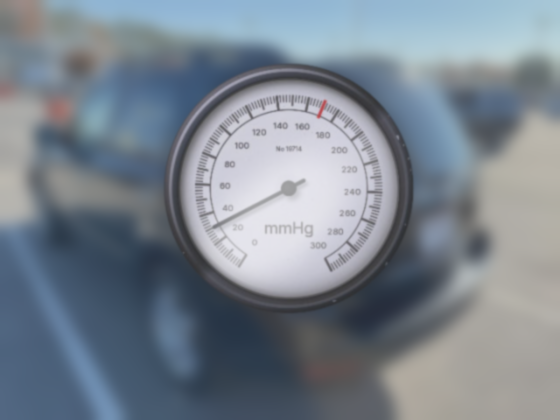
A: 30
